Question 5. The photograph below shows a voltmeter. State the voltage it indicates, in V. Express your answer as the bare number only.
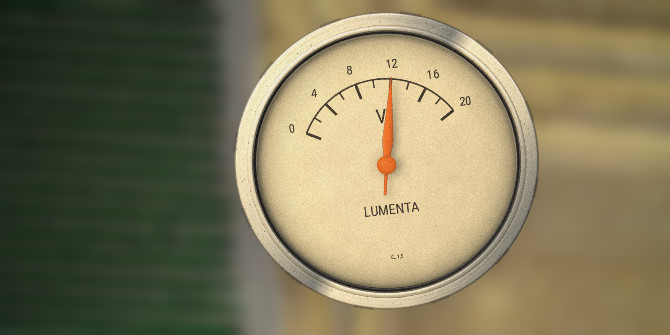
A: 12
